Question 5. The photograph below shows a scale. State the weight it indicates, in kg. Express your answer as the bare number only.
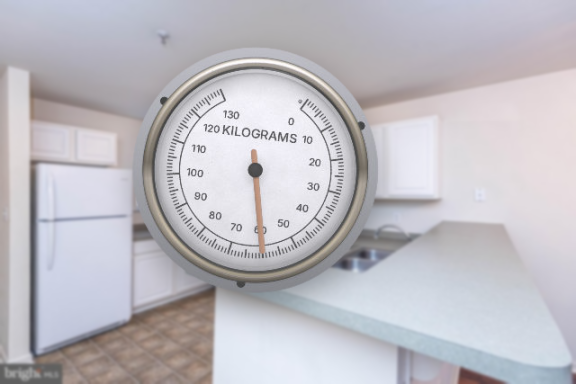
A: 60
